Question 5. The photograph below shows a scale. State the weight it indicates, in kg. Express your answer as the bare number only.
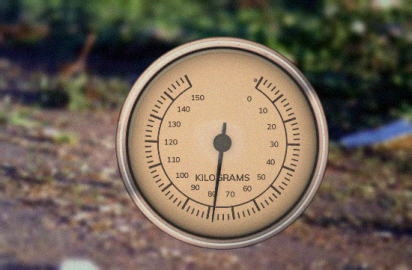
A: 78
